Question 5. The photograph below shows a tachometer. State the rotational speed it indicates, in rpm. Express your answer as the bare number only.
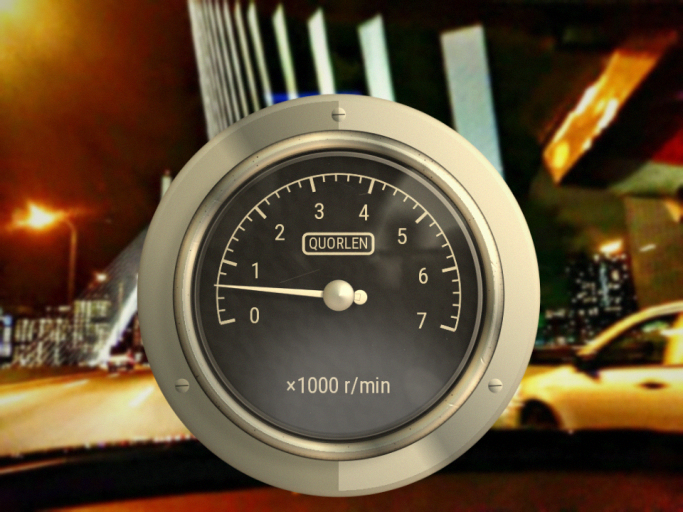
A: 600
